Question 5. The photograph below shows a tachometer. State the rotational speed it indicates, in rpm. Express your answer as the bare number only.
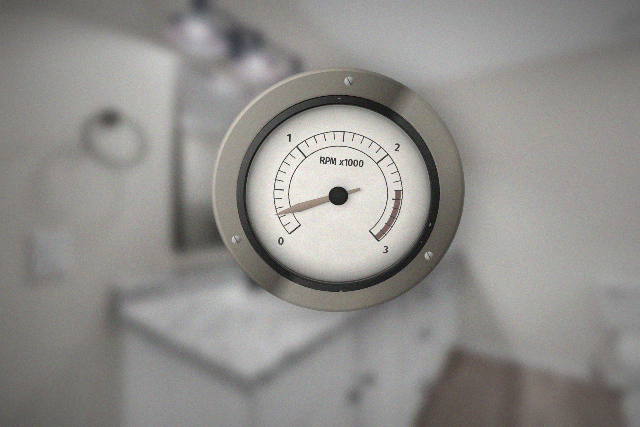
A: 250
